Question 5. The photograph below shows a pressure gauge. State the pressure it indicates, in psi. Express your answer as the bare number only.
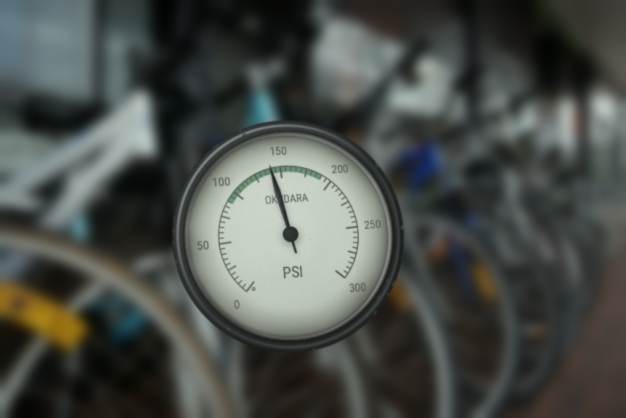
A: 140
